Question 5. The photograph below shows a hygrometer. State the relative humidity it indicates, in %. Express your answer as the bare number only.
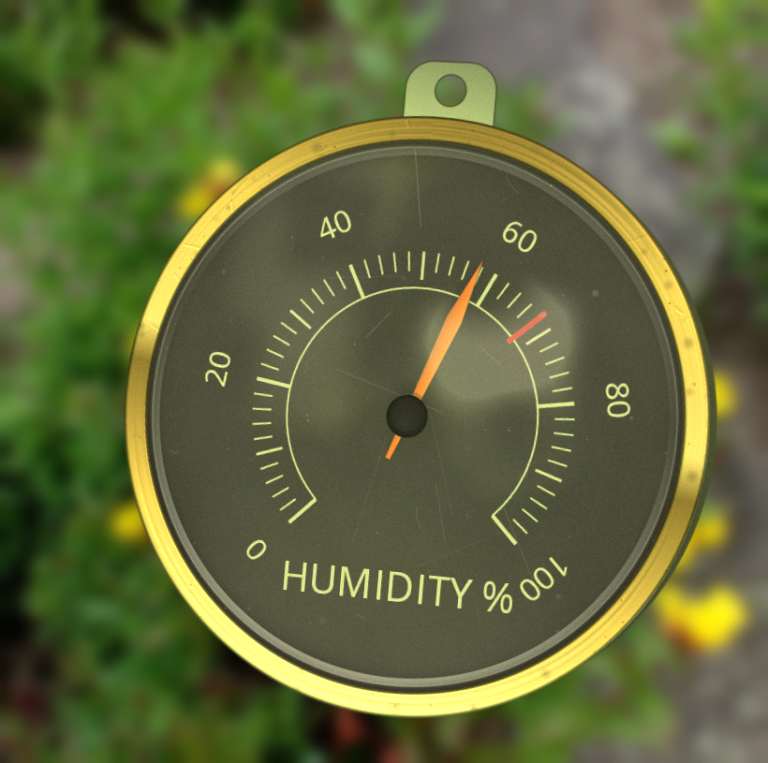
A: 58
